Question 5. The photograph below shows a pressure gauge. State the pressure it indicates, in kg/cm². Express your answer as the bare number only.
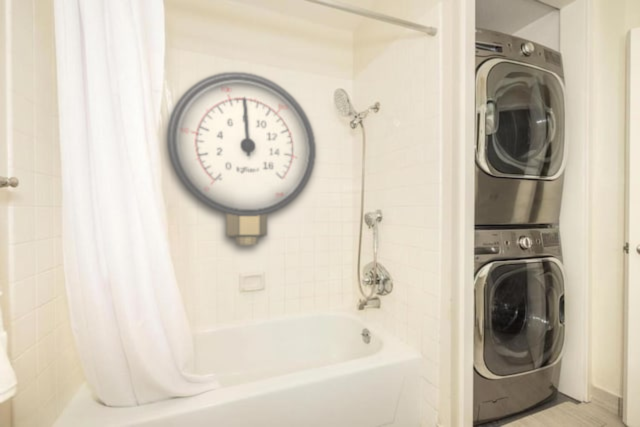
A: 8
